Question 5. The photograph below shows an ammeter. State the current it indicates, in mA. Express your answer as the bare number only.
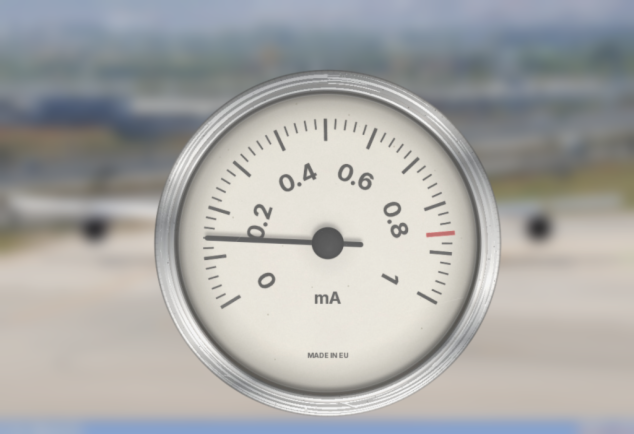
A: 0.14
